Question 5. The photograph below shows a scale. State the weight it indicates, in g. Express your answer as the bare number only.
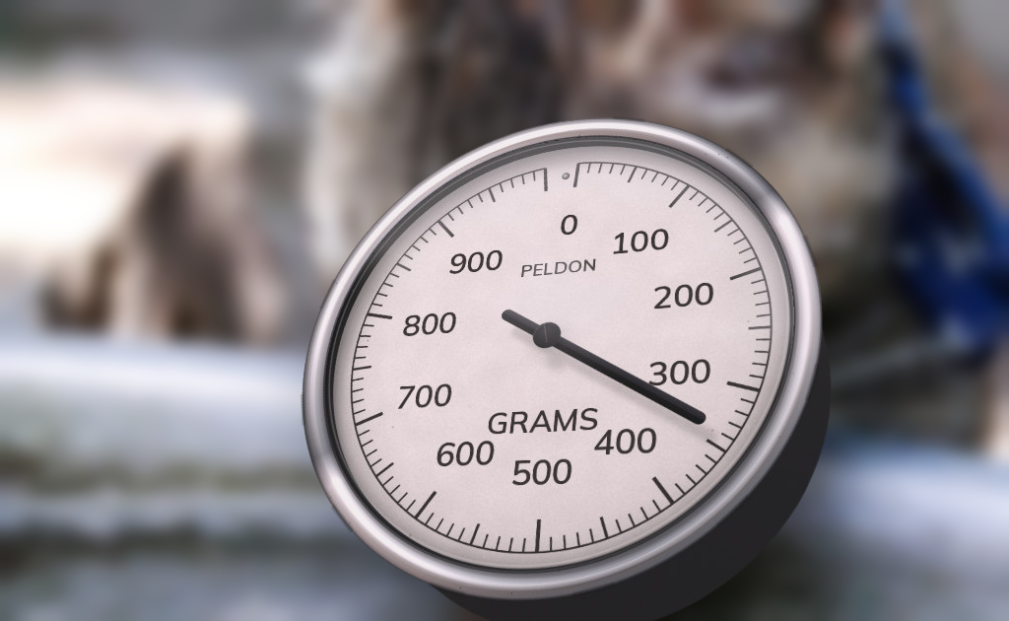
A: 340
